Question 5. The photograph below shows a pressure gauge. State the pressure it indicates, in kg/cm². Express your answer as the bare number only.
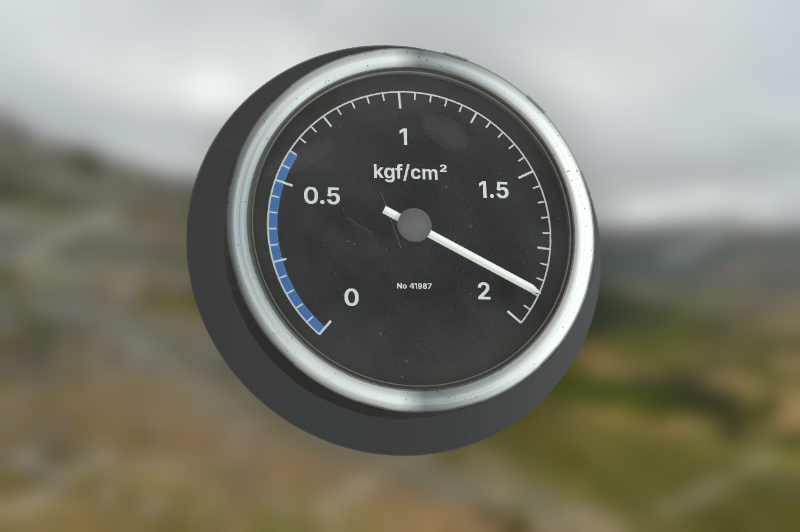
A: 1.9
